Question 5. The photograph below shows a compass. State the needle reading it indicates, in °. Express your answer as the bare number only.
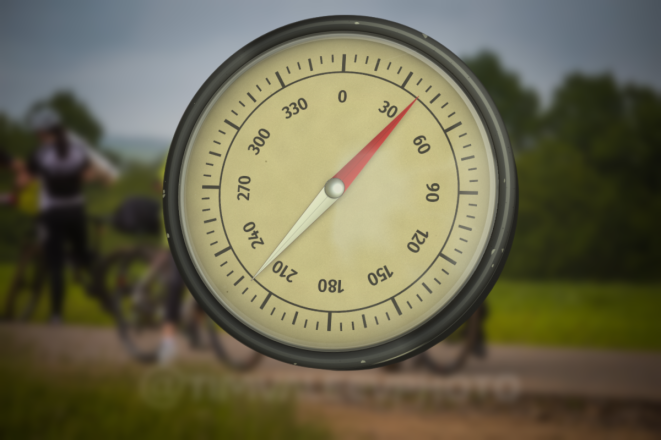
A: 40
